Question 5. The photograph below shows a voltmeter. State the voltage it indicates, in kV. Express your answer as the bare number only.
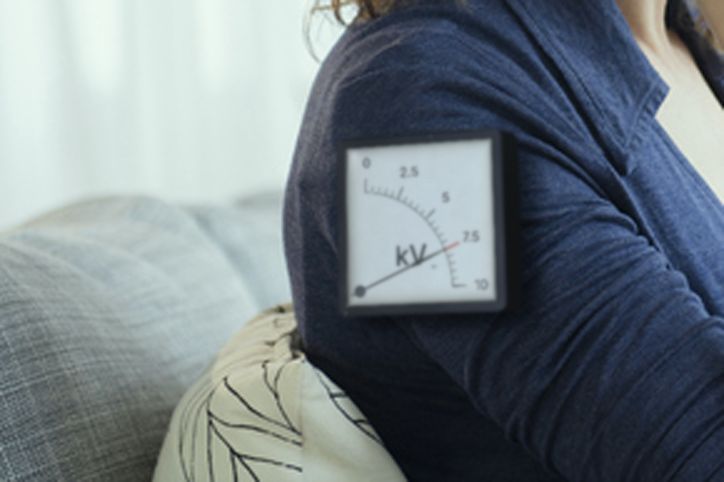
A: 7.5
